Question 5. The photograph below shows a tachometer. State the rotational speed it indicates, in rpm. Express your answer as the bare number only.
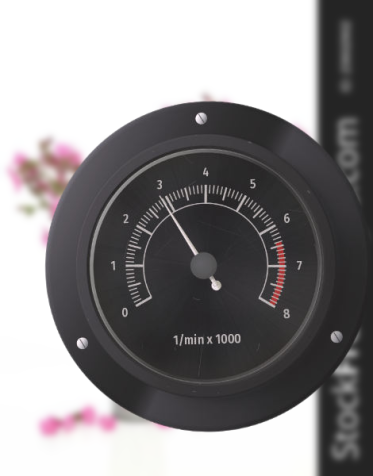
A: 2900
